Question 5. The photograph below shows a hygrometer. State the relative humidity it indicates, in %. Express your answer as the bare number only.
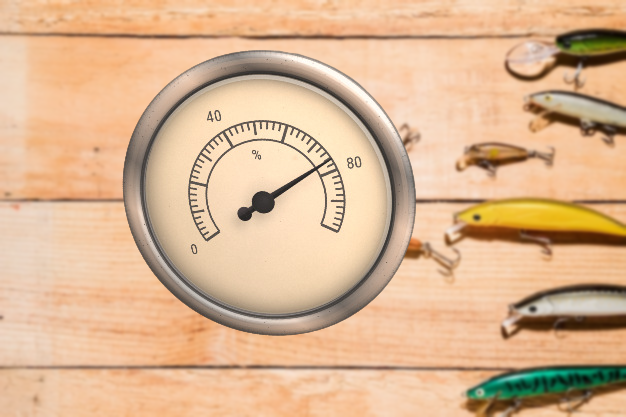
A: 76
